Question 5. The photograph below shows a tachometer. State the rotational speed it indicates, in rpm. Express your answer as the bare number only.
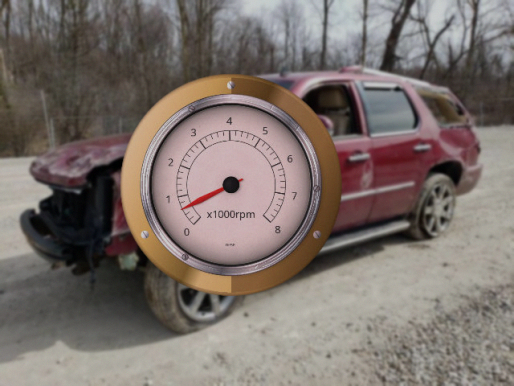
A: 600
